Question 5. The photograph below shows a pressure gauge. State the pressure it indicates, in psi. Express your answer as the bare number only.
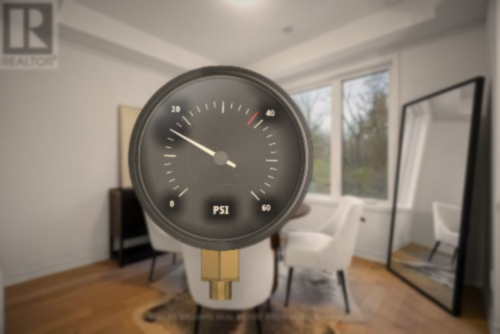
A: 16
